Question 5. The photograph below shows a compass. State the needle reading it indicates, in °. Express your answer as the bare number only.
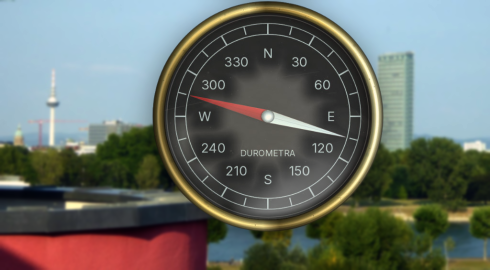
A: 285
